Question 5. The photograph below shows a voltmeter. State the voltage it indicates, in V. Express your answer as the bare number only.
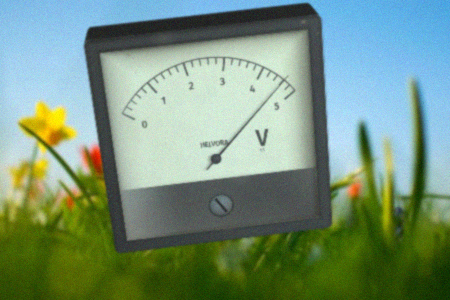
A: 4.6
